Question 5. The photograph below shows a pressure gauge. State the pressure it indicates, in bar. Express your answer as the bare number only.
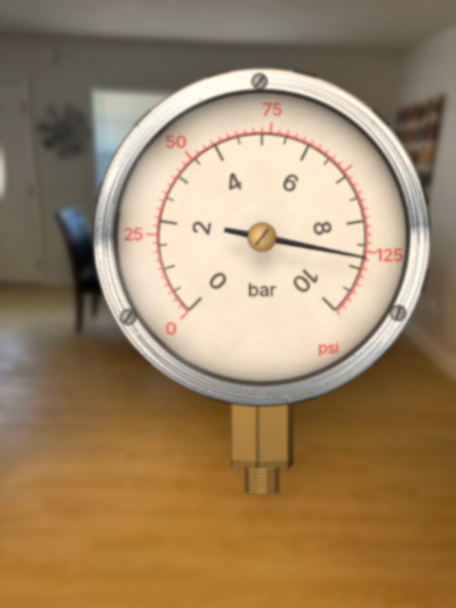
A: 8.75
